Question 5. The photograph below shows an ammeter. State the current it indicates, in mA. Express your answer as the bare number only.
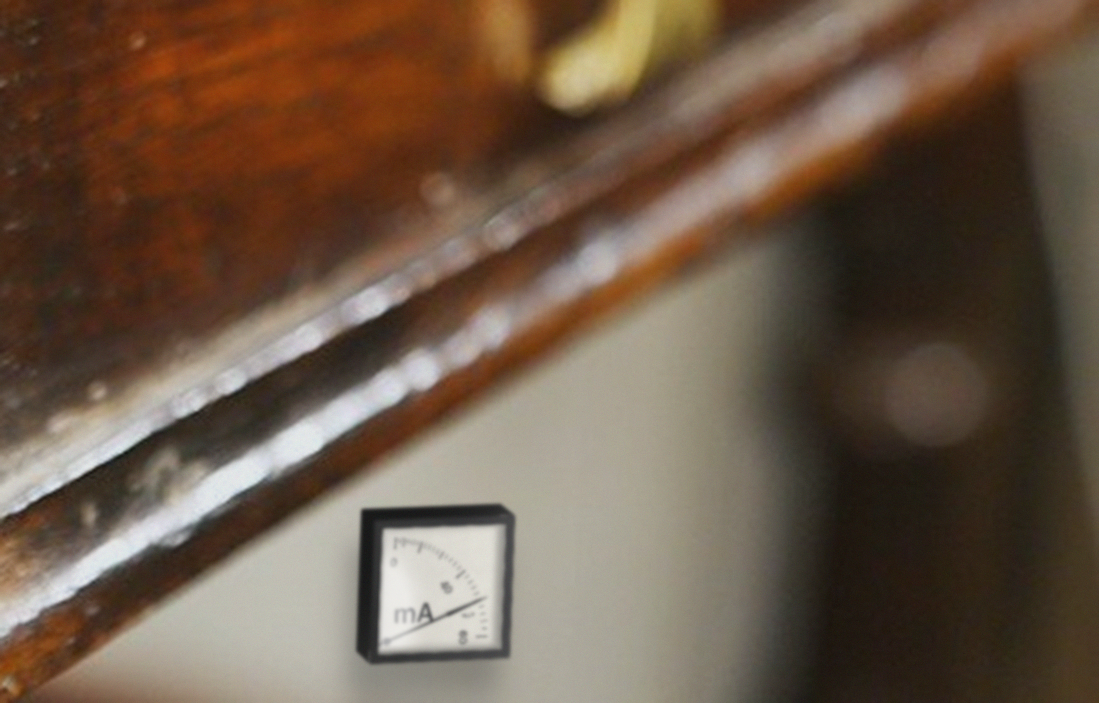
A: 50
